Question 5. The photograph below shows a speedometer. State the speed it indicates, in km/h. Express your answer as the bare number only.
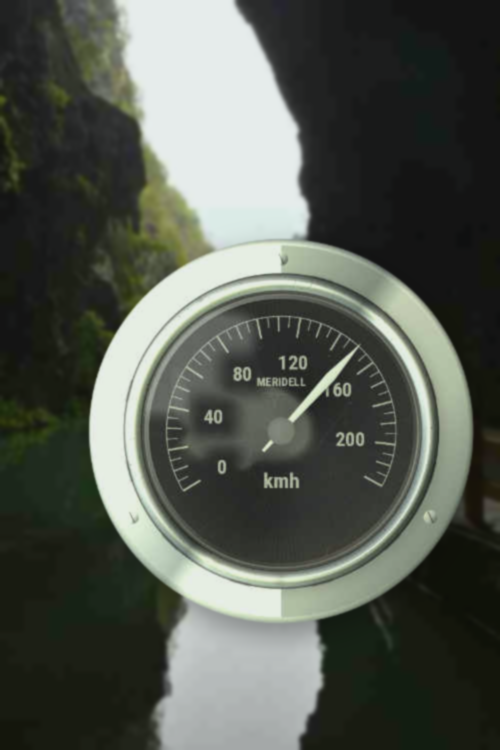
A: 150
